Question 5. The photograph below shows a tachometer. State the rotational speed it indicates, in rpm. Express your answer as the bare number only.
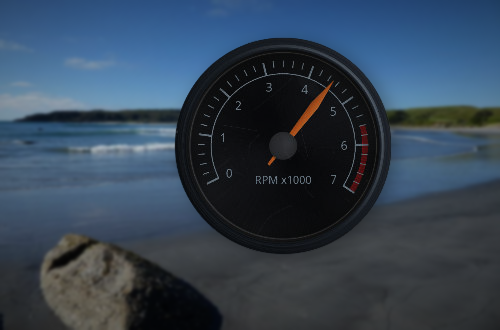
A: 4500
